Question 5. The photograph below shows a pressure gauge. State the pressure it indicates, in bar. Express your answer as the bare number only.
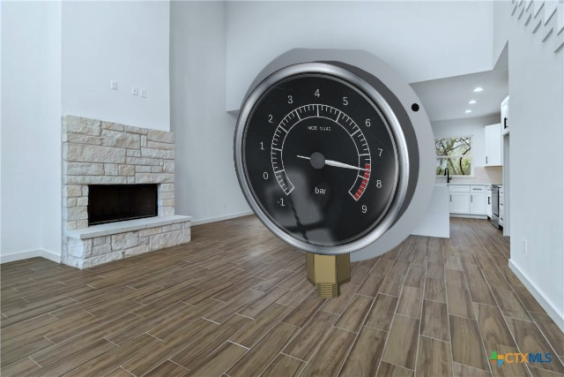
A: 7.6
